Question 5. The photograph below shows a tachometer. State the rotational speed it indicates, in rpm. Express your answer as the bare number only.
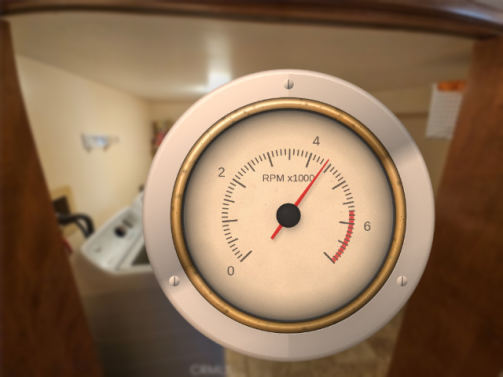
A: 4400
